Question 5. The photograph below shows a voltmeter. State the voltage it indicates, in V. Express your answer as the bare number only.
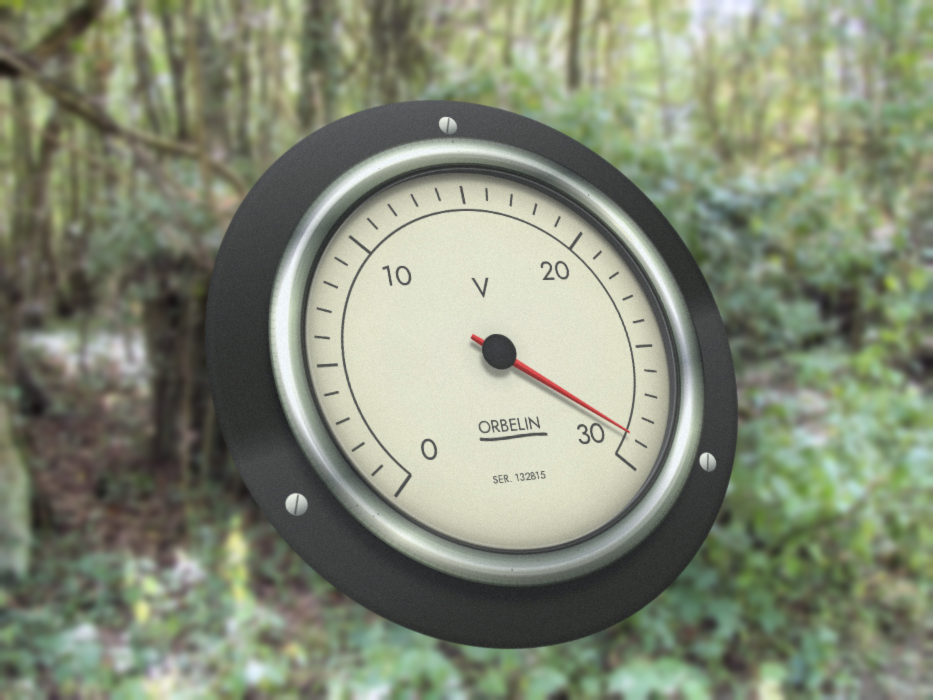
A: 29
